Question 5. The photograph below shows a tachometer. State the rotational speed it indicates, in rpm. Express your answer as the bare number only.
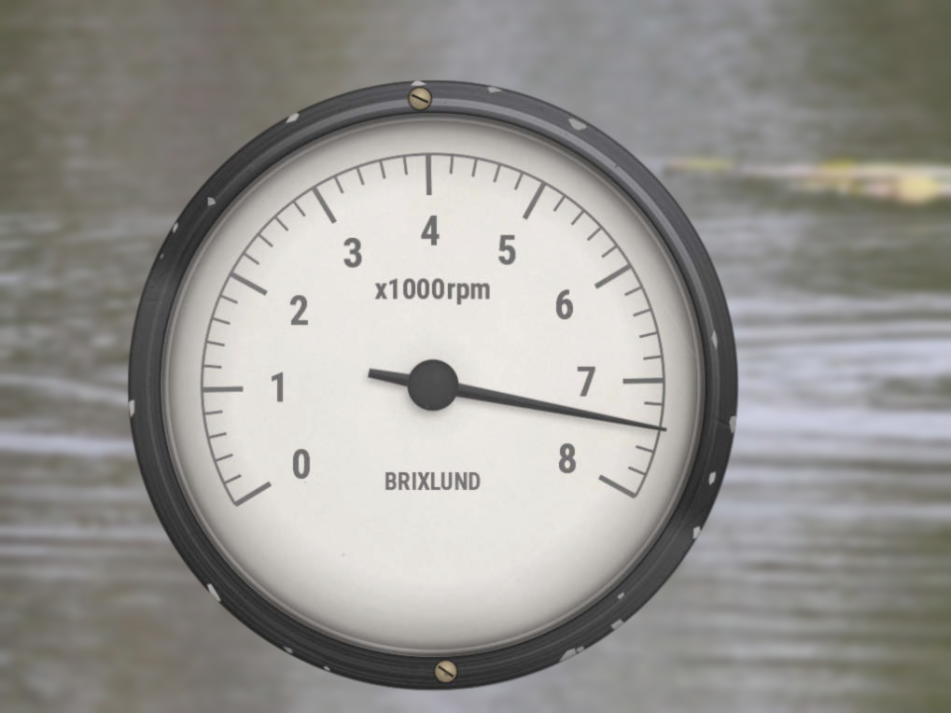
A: 7400
